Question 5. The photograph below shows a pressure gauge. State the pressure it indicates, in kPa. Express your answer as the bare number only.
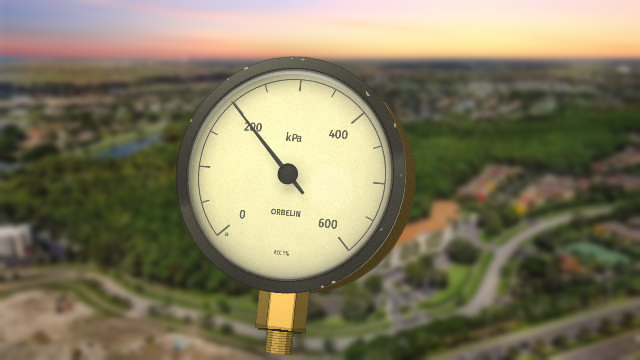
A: 200
